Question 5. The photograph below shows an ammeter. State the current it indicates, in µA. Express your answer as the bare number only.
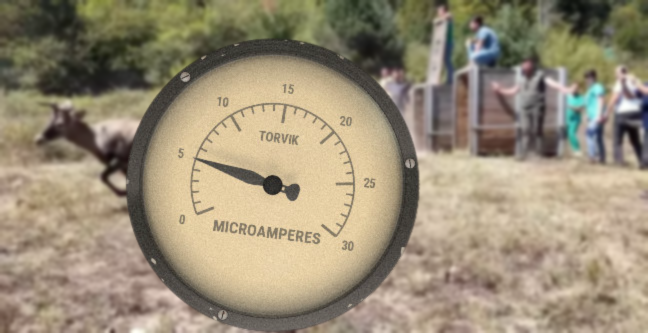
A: 5
